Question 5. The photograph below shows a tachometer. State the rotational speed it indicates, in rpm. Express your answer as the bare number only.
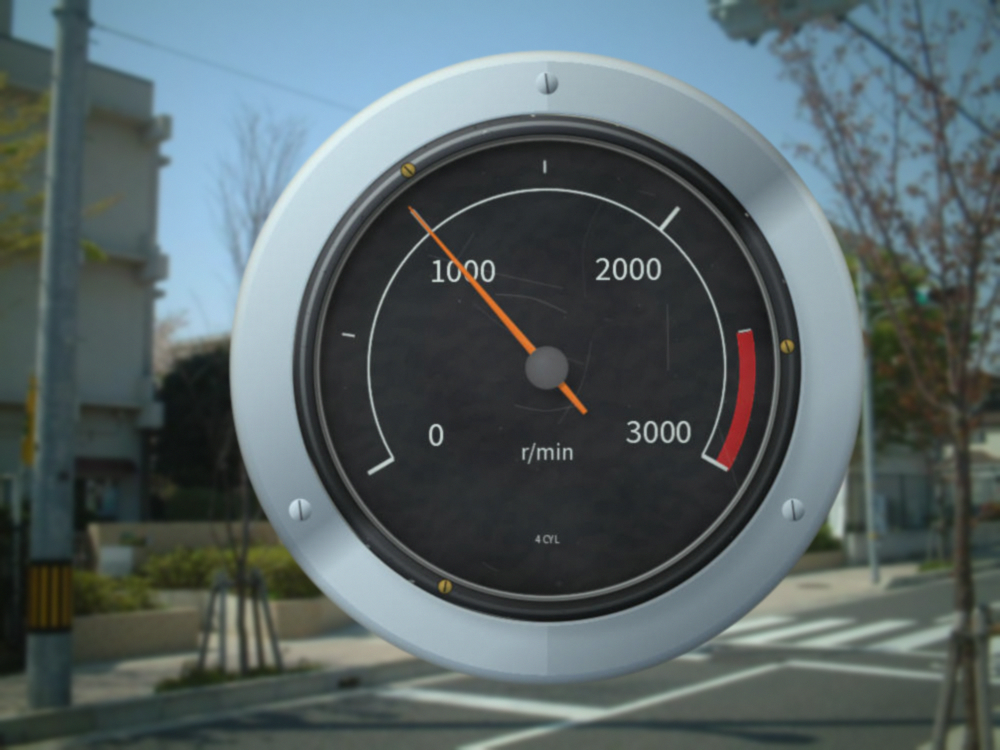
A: 1000
